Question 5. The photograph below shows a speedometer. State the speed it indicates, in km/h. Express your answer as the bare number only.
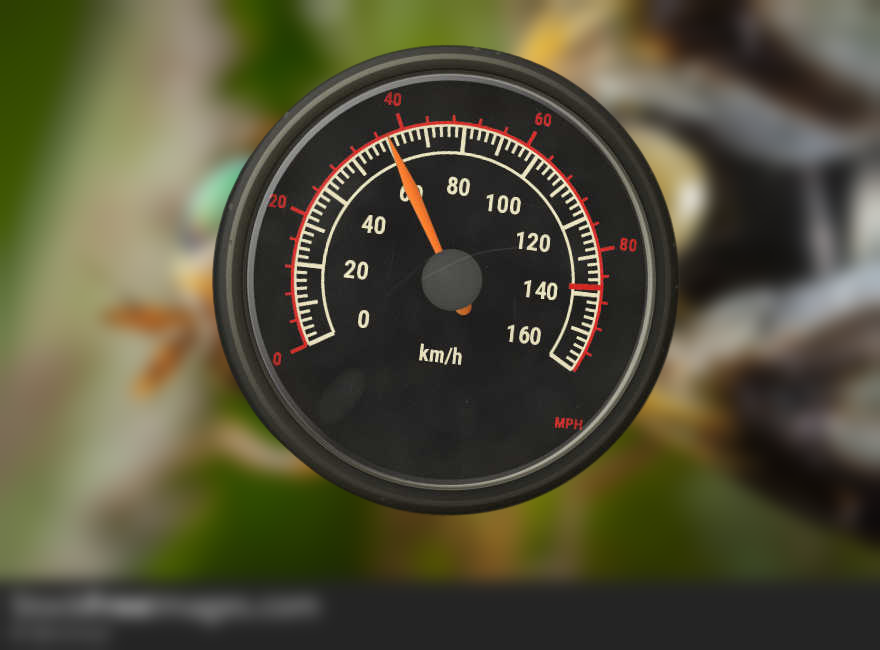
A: 60
